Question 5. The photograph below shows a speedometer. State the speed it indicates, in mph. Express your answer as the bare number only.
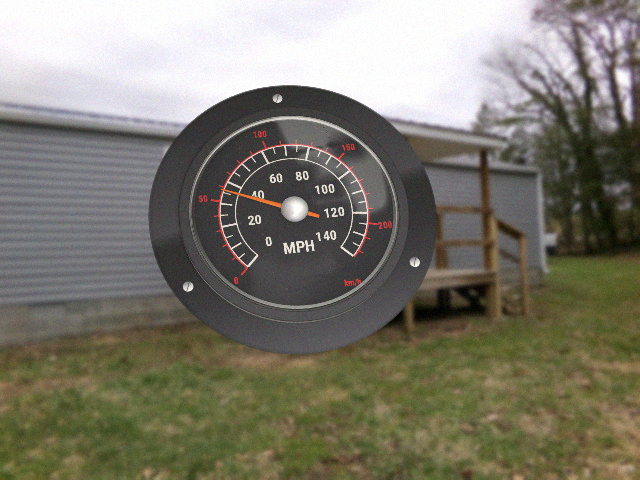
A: 35
